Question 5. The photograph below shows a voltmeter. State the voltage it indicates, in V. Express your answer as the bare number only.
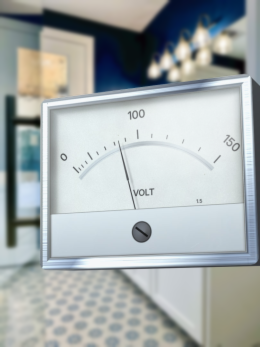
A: 85
